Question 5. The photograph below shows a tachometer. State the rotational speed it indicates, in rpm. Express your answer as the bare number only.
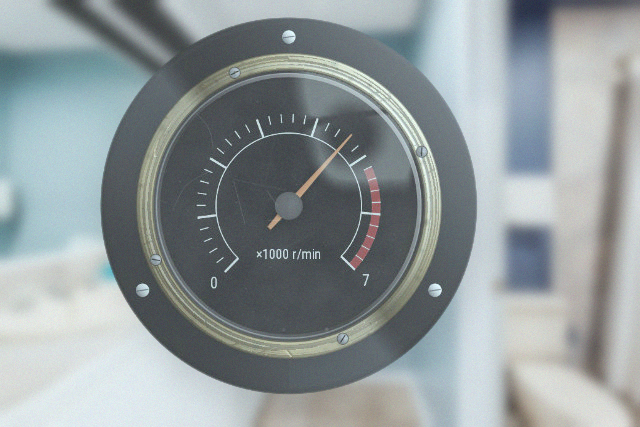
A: 4600
